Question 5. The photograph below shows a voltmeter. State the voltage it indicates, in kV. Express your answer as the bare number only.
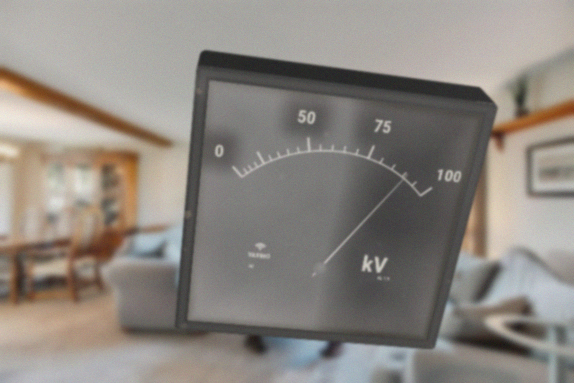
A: 90
